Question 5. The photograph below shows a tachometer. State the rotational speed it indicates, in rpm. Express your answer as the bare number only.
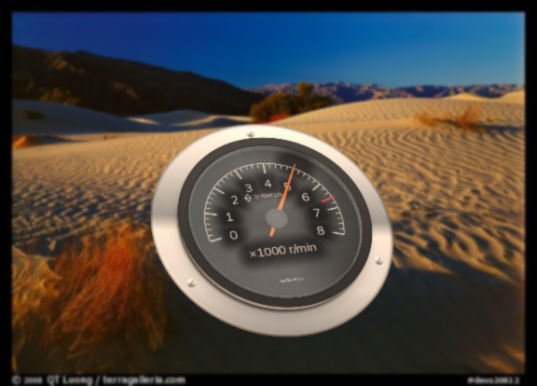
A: 5000
